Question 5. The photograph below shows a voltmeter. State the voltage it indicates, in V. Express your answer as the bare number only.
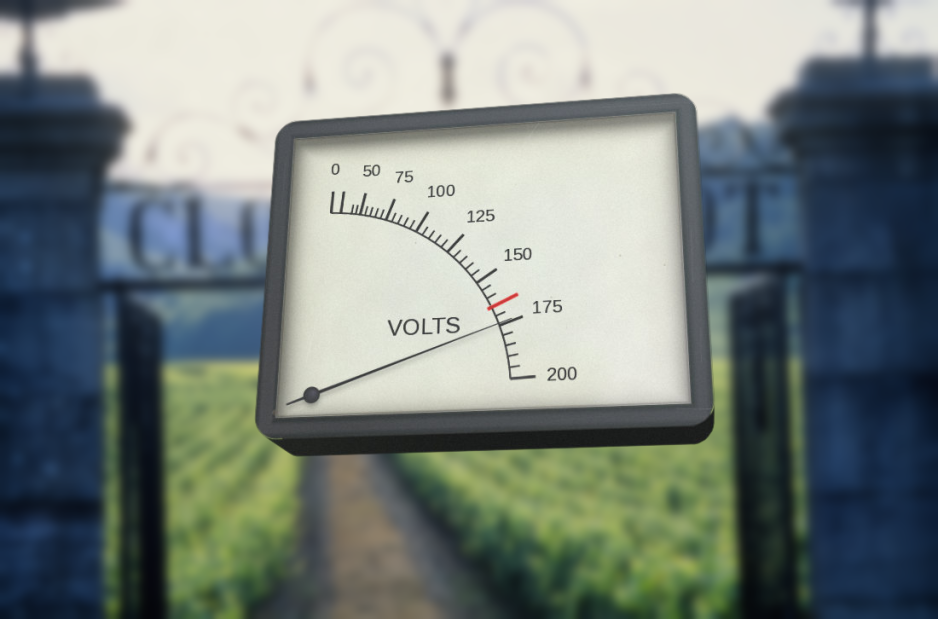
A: 175
